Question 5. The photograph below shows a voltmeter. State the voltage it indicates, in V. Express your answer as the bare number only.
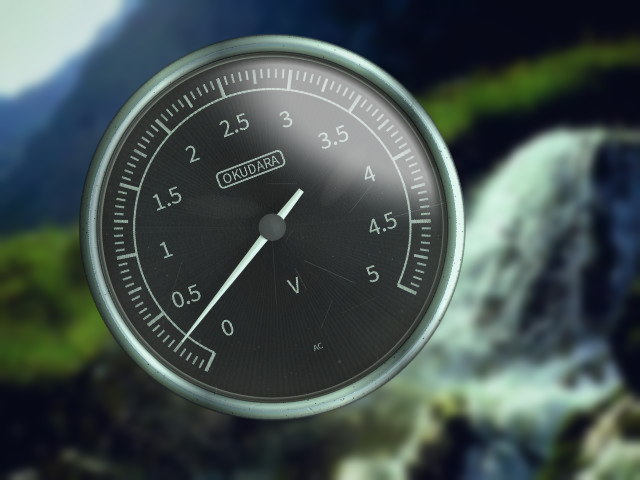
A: 0.25
